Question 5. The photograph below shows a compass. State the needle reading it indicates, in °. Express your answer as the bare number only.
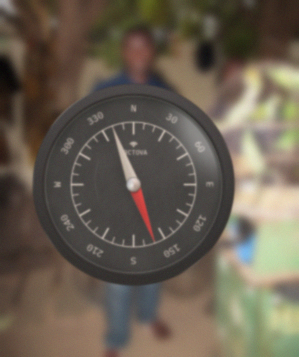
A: 160
